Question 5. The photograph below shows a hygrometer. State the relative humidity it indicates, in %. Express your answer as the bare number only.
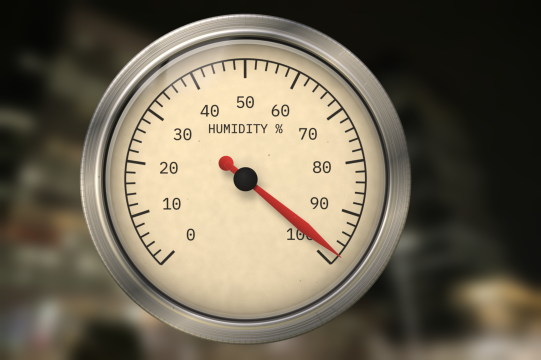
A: 98
